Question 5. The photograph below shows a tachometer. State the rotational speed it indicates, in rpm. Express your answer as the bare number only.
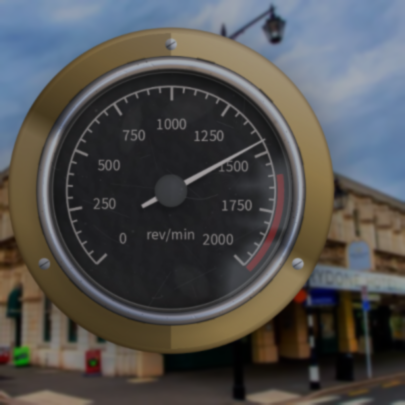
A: 1450
